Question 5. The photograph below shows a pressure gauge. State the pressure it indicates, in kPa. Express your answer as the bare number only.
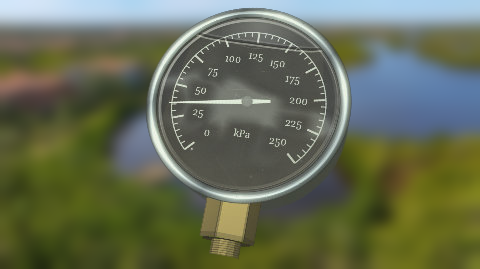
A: 35
